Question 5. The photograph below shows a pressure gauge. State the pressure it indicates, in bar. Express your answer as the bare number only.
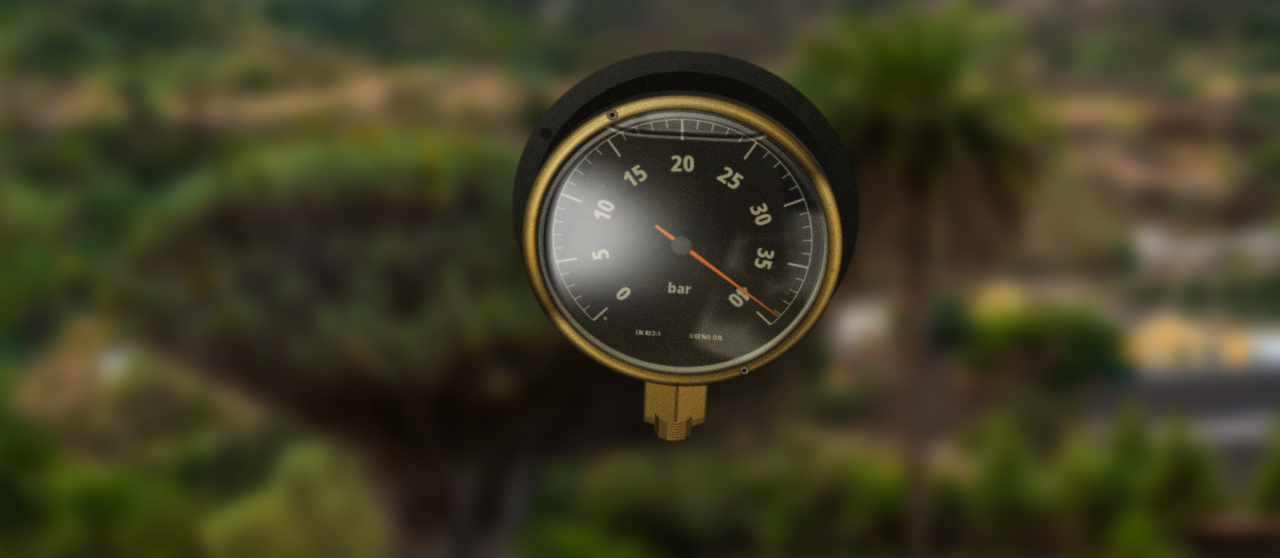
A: 39
